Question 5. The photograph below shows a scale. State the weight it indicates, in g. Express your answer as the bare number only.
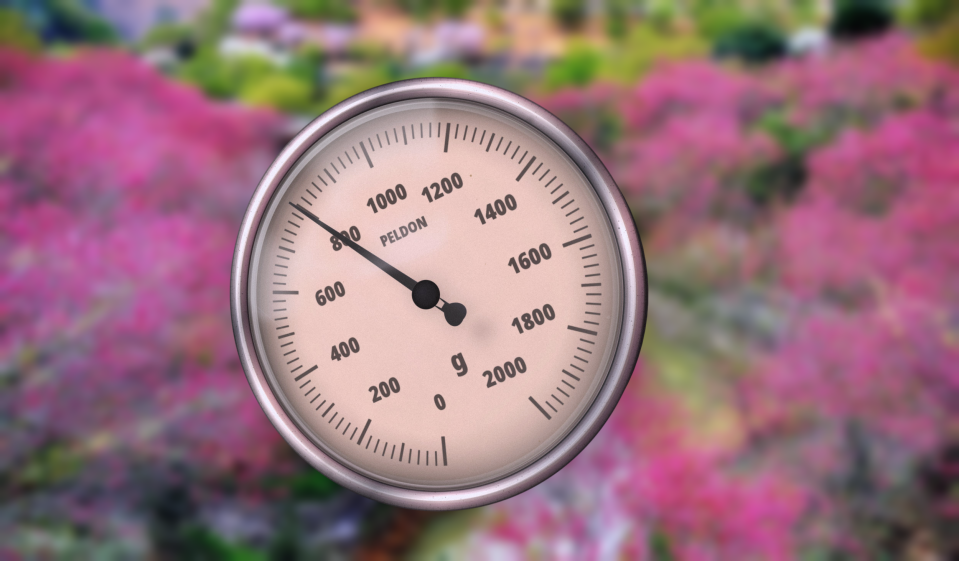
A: 800
